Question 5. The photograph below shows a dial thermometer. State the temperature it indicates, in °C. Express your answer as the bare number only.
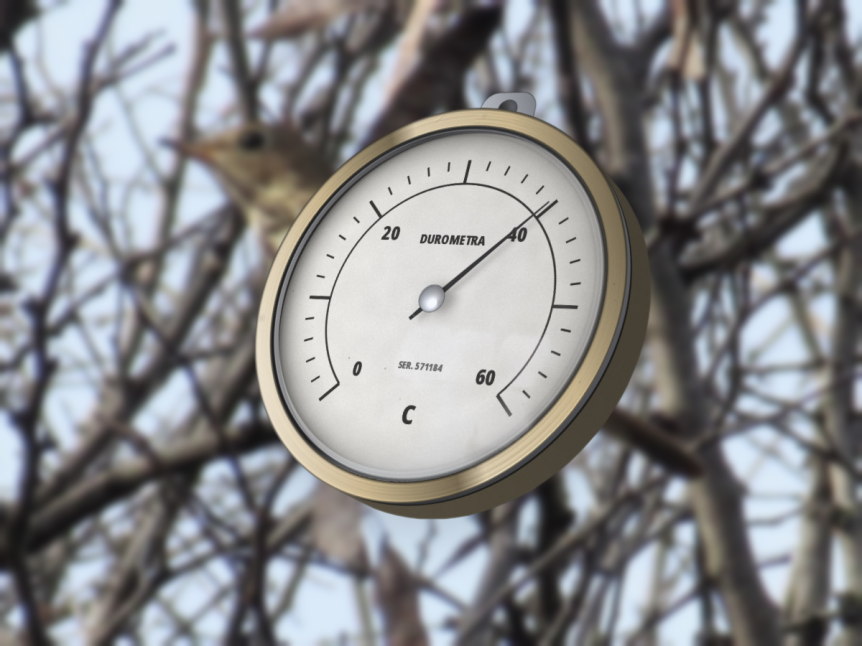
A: 40
